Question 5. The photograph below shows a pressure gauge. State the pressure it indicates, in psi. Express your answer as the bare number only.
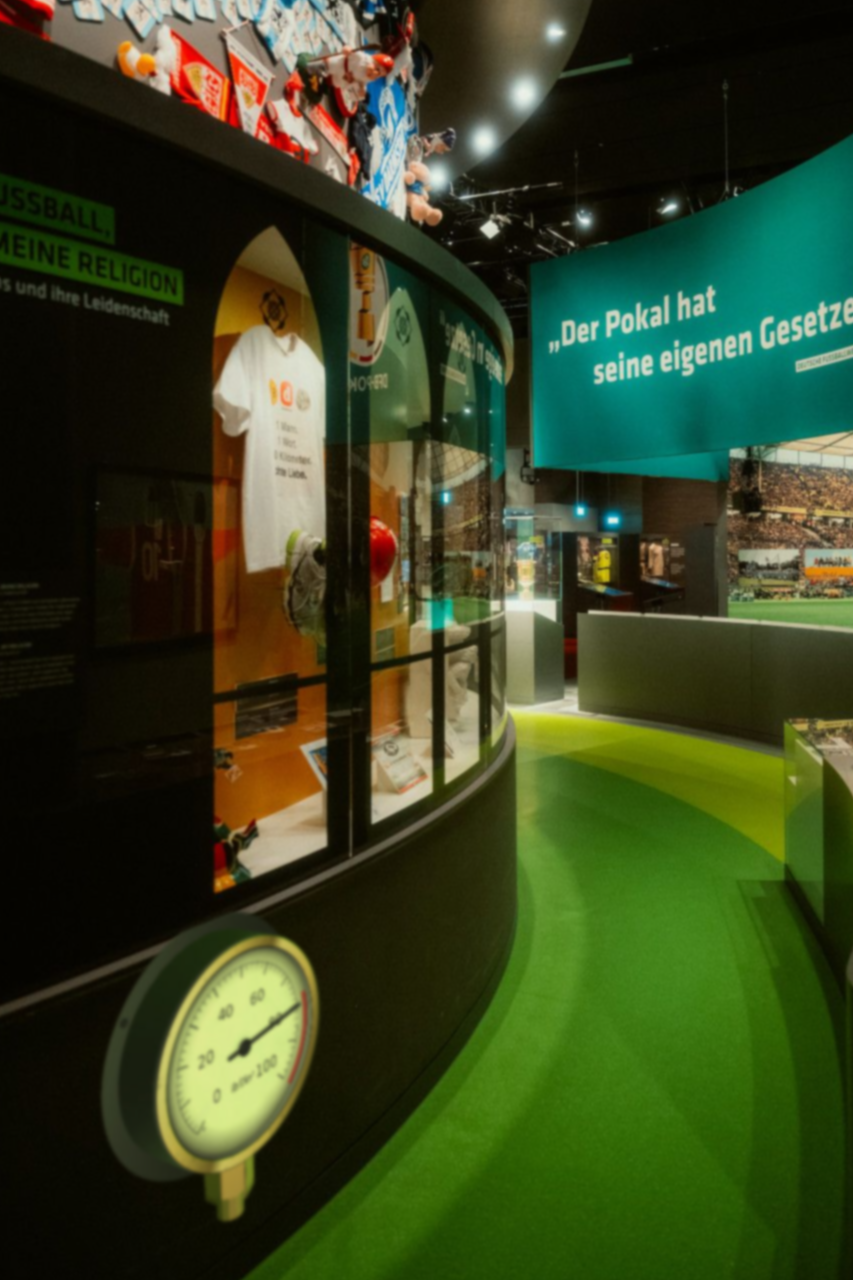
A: 80
